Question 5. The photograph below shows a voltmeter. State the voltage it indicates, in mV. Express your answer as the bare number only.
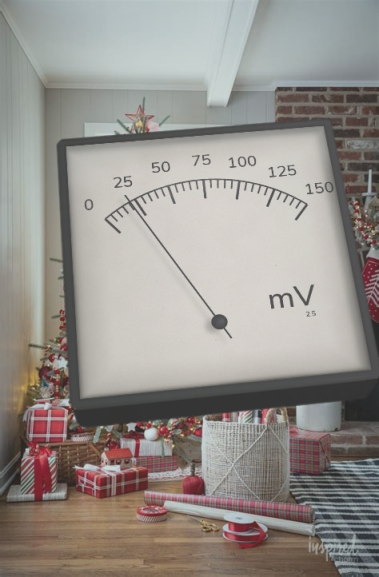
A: 20
